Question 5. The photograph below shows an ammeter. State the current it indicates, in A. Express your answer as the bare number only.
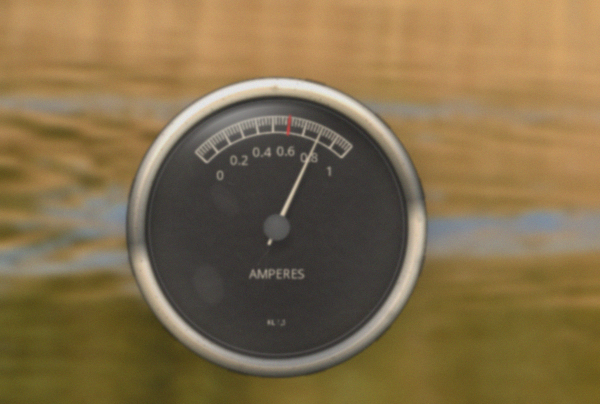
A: 0.8
